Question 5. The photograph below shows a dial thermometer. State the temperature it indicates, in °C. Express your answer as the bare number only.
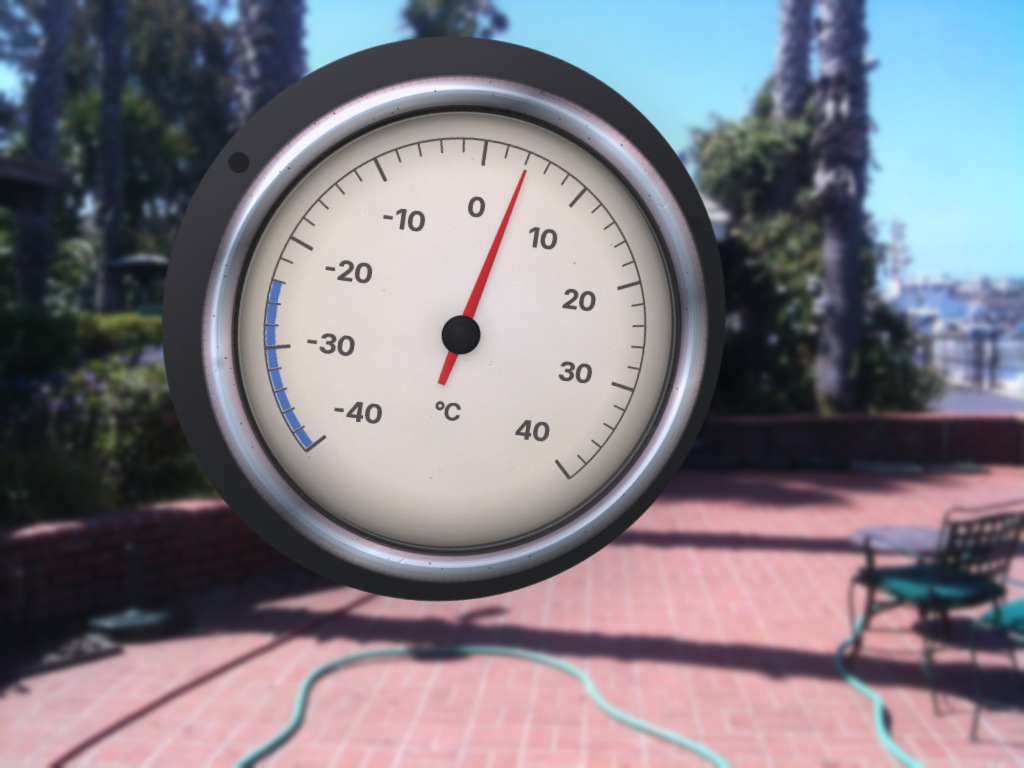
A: 4
